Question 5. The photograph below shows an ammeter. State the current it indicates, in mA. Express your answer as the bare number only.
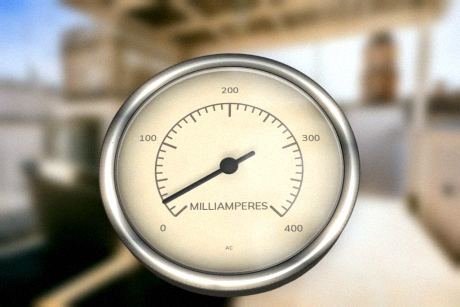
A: 20
